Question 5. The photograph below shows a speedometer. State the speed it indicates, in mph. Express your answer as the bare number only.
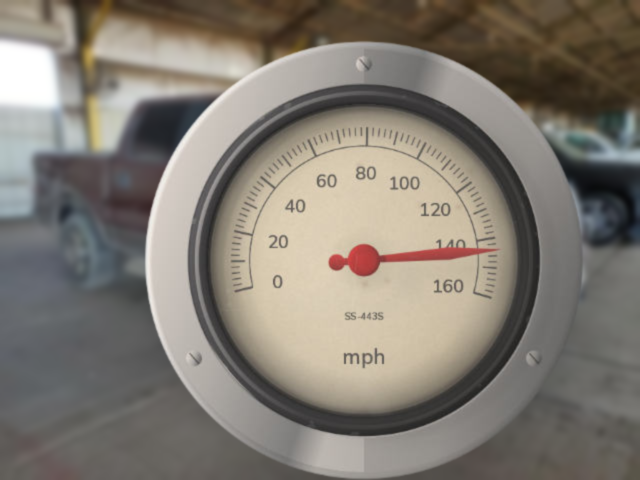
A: 144
